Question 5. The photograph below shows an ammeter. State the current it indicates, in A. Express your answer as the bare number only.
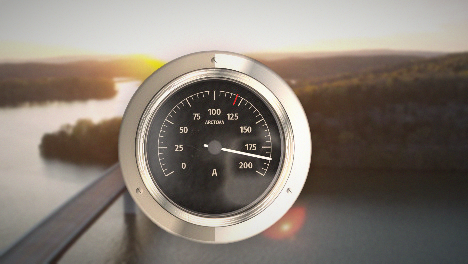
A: 185
